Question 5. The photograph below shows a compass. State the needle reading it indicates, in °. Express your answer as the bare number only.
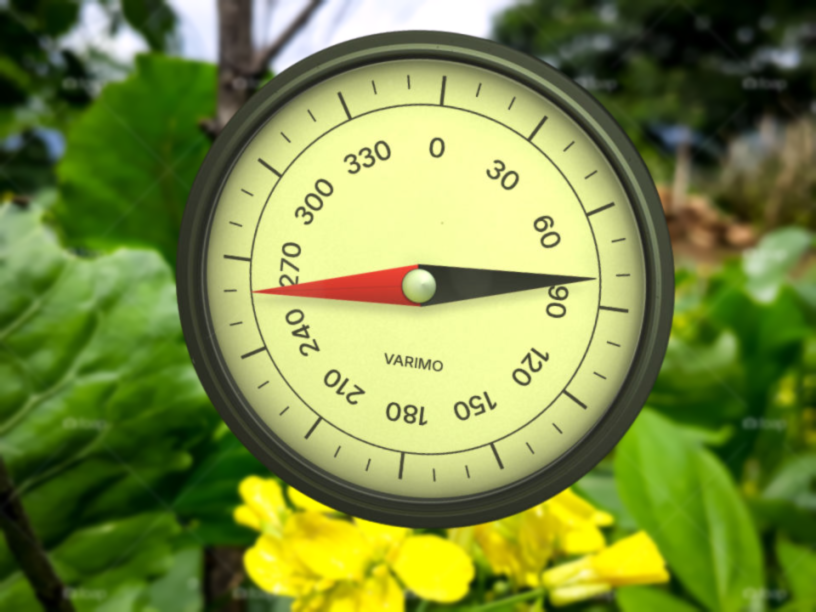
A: 260
